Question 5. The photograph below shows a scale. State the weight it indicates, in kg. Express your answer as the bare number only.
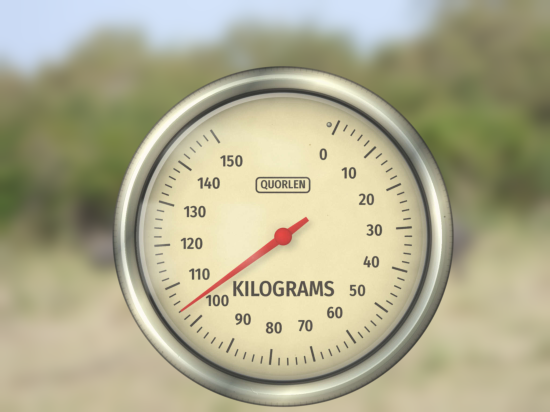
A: 104
